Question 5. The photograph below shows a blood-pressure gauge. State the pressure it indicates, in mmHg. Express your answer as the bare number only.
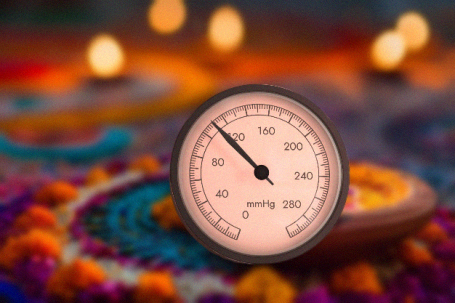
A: 110
